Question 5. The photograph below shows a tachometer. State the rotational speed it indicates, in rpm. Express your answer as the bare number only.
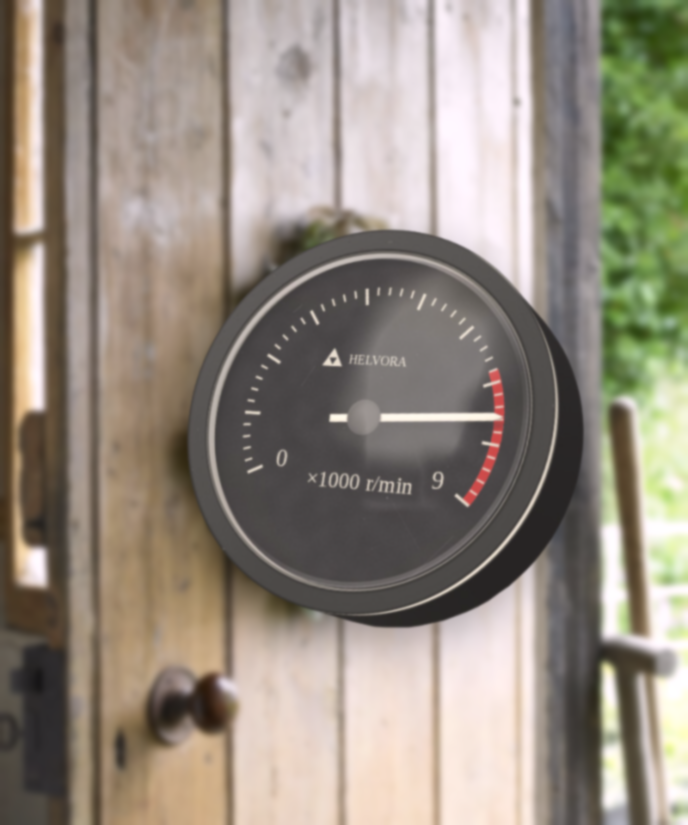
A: 7600
